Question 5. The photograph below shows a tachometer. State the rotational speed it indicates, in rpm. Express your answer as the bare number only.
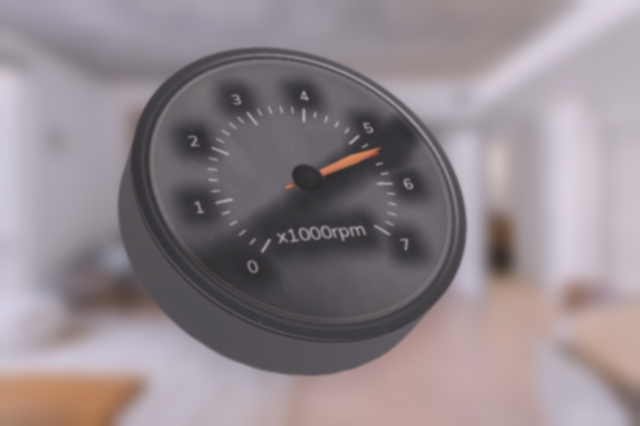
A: 5400
